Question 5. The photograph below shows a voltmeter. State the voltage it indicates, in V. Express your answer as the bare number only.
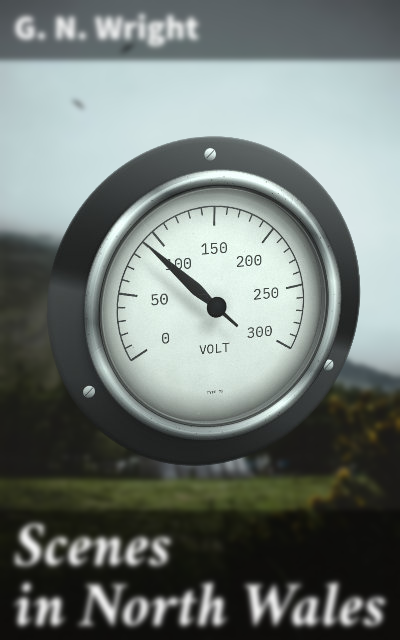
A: 90
